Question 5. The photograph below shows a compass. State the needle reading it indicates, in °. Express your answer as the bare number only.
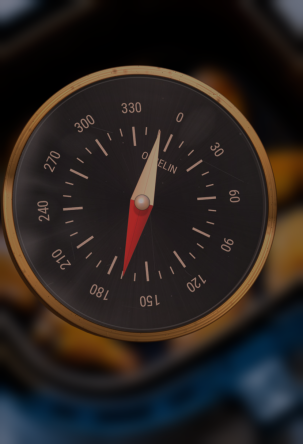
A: 170
